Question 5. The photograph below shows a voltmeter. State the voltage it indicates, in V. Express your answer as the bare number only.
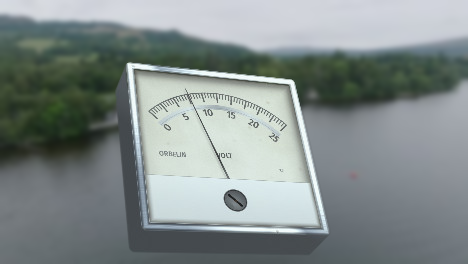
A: 7.5
